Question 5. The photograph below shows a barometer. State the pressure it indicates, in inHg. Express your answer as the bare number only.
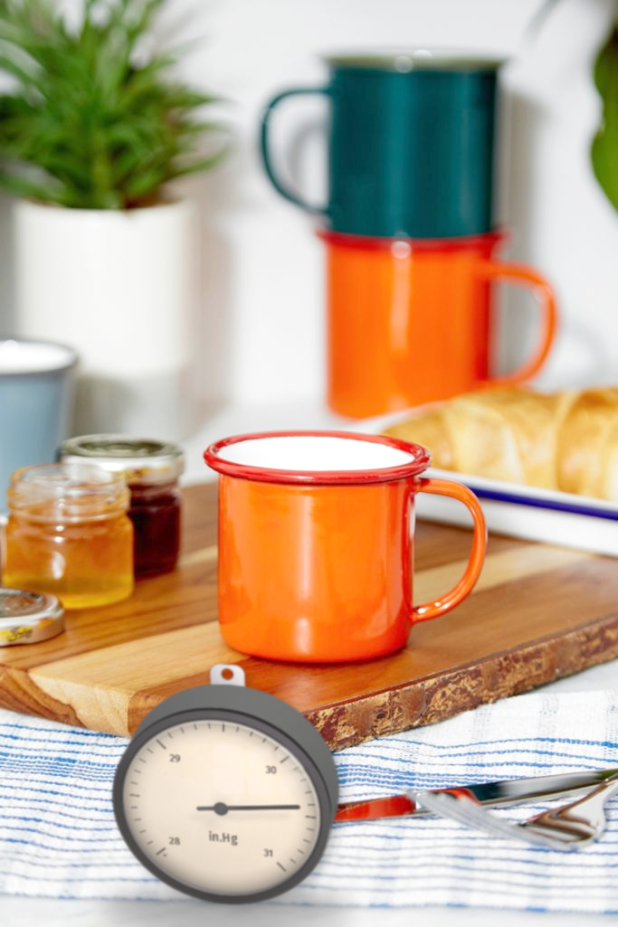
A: 30.4
